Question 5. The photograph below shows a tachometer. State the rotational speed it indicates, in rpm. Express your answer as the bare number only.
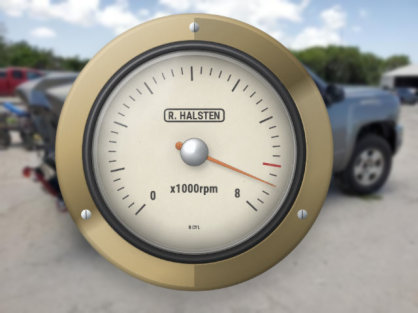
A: 7400
